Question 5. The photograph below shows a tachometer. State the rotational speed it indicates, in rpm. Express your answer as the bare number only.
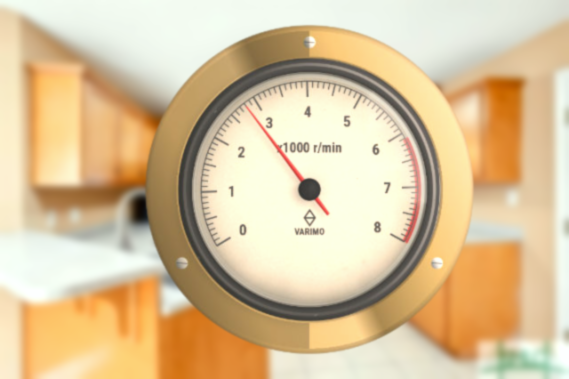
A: 2800
